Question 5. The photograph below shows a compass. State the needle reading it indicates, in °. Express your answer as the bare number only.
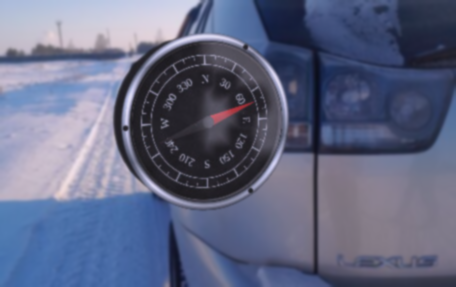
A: 70
